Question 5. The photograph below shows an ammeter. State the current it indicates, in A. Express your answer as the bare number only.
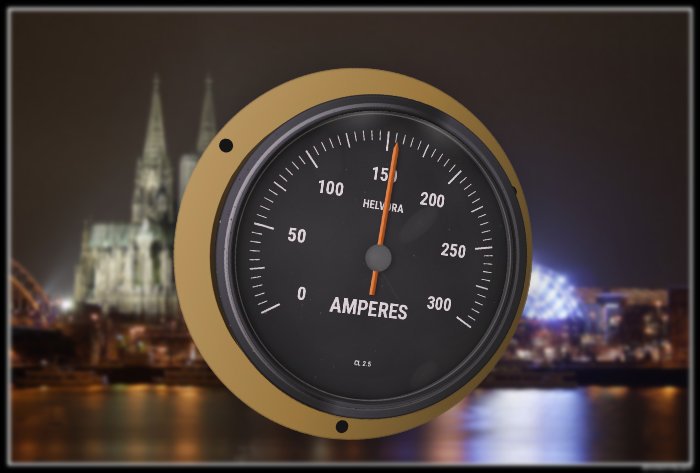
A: 155
